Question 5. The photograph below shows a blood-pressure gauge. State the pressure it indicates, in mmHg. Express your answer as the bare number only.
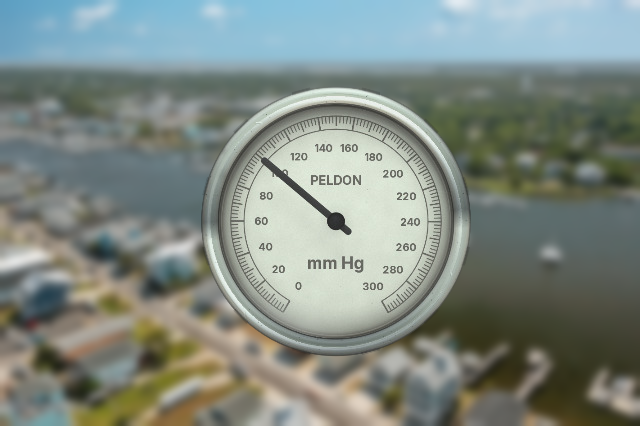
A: 100
